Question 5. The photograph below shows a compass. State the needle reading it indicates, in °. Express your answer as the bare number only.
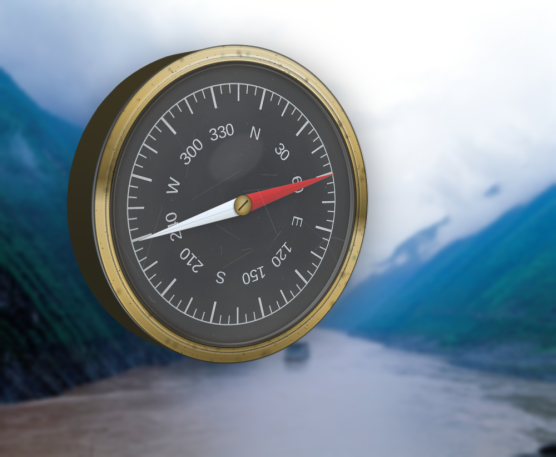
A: 60
